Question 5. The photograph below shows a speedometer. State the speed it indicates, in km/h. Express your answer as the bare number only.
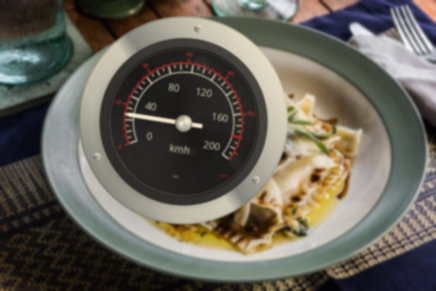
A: 25
